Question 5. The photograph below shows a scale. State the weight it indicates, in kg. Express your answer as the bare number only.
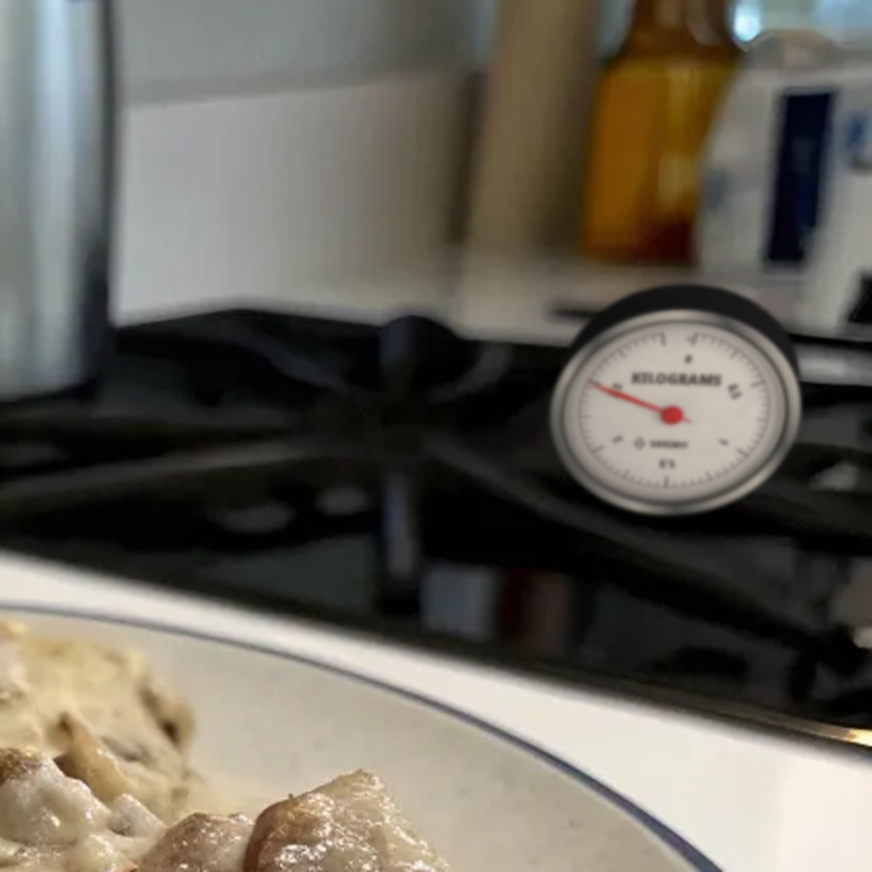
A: 2.5
